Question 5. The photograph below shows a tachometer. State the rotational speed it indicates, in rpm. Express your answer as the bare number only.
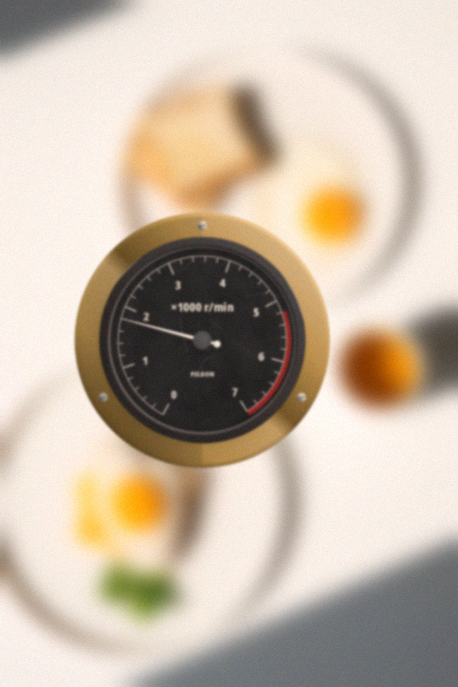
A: 1800
